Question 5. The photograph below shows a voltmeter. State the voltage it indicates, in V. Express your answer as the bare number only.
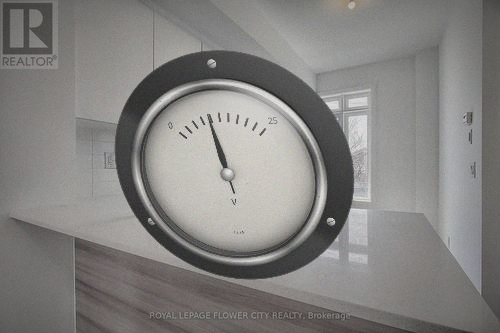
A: 10
